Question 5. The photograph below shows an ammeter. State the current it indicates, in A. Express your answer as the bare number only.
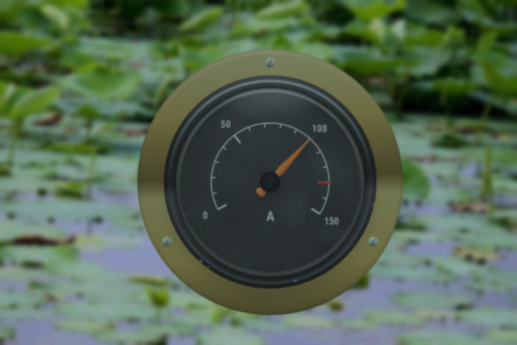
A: 100
